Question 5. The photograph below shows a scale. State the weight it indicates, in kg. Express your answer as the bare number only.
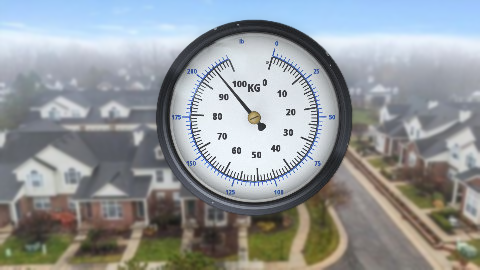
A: 95
